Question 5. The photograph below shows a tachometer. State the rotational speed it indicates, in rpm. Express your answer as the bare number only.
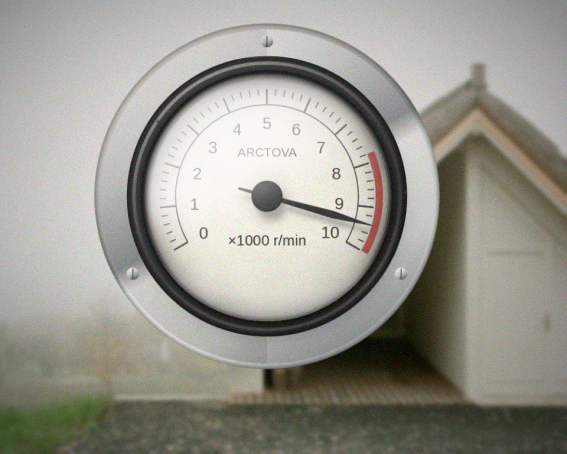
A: 9400
